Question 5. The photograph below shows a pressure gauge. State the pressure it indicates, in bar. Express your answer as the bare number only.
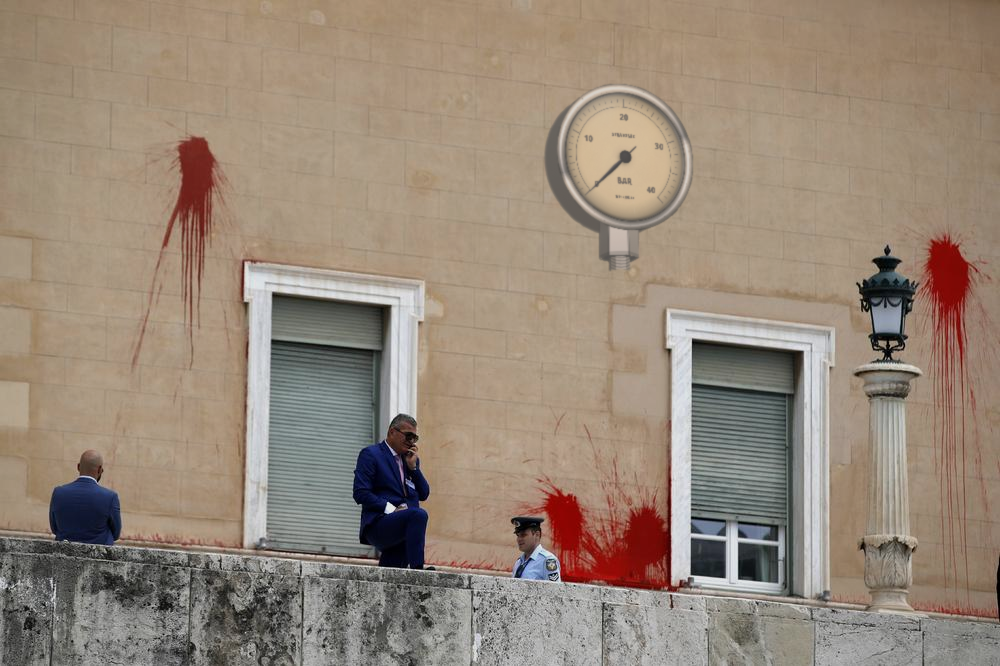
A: 0
